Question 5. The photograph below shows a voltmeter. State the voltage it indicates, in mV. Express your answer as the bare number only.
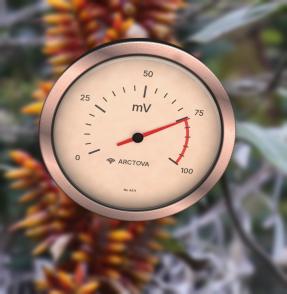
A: 75
